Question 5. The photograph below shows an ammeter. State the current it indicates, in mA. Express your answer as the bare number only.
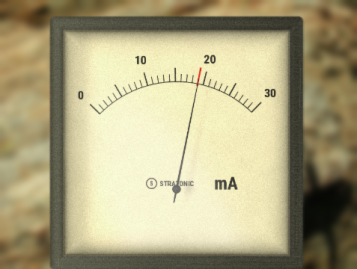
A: 19
